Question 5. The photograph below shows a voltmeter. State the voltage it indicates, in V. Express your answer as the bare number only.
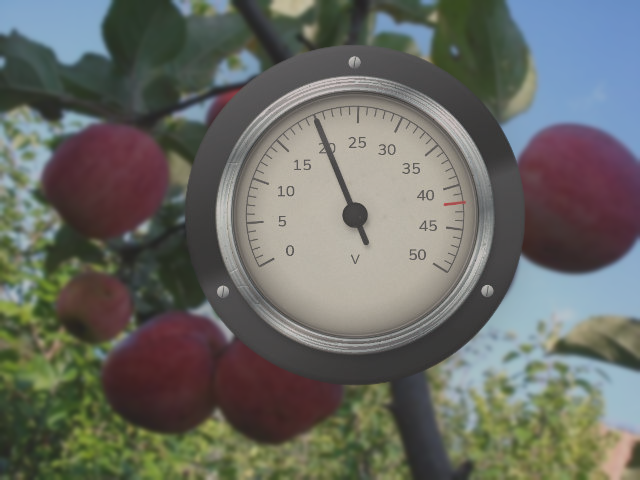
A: 20
